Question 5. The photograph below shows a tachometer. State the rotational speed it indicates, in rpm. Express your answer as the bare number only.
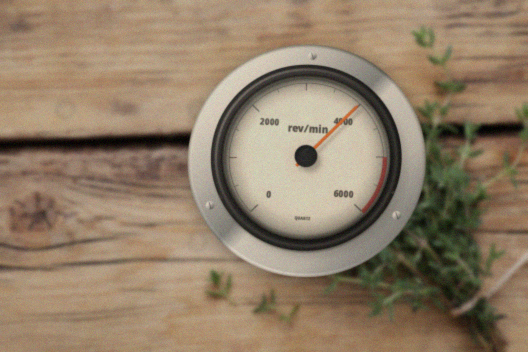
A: 4000
